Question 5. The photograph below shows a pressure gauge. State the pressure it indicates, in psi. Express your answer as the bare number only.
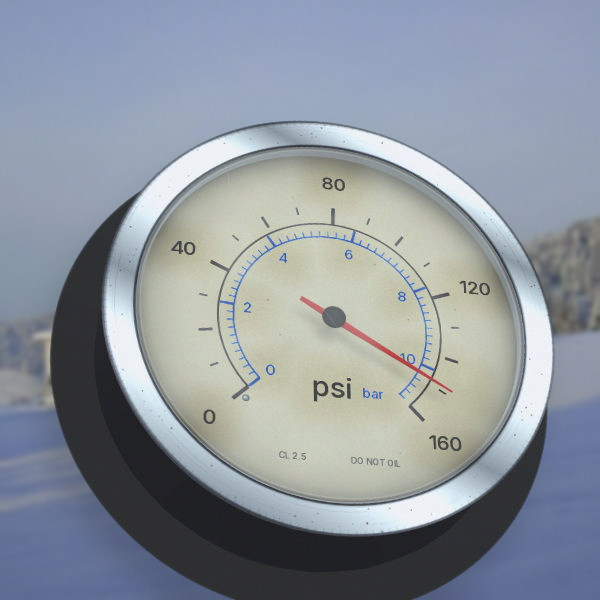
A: 150
